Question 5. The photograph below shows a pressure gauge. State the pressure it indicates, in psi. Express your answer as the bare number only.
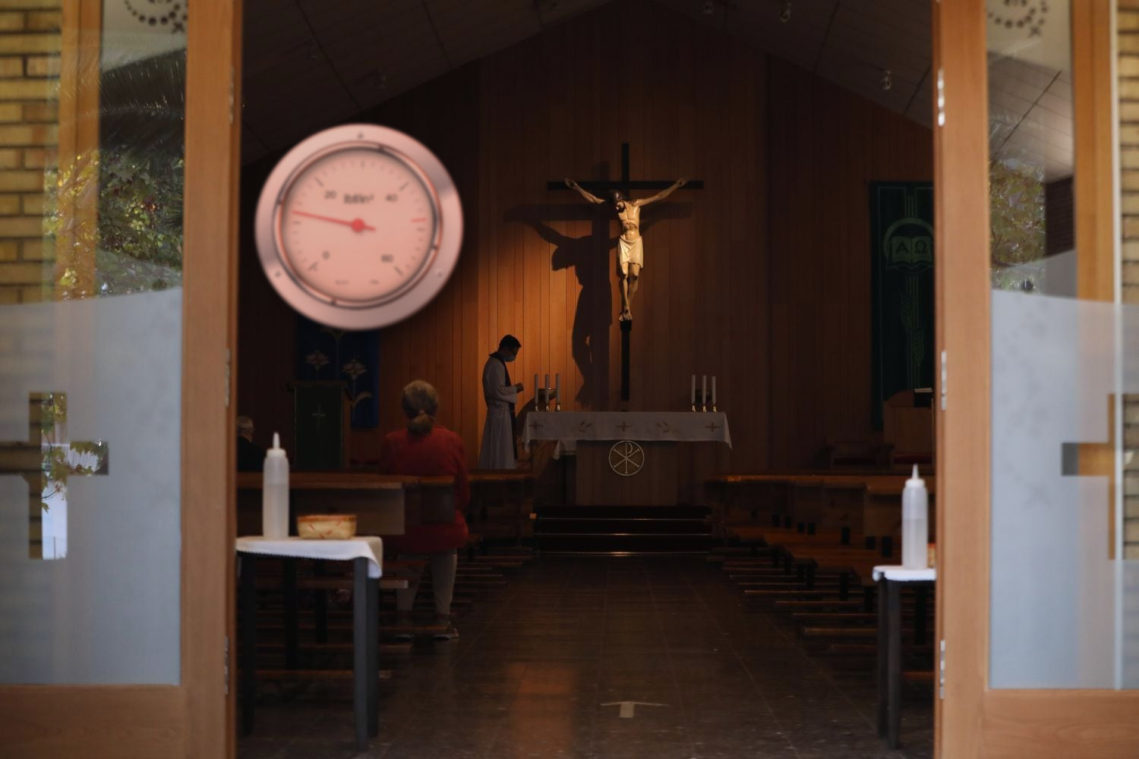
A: 12
